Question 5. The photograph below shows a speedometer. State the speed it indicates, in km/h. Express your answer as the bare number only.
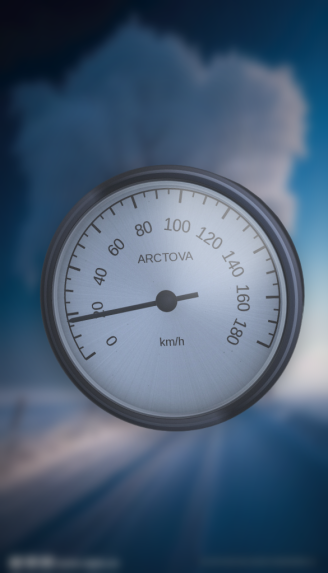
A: 17.5
